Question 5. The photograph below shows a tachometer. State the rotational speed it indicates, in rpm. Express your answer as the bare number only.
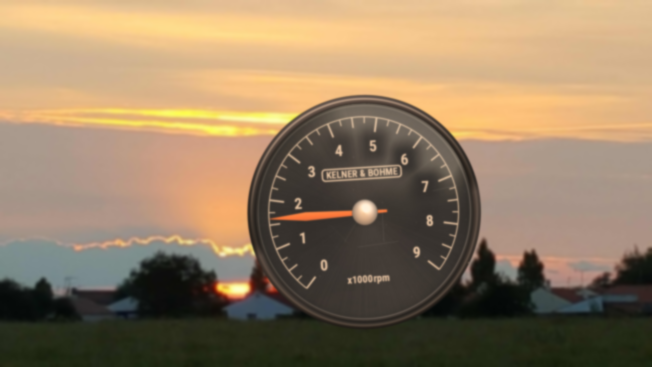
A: 1625
